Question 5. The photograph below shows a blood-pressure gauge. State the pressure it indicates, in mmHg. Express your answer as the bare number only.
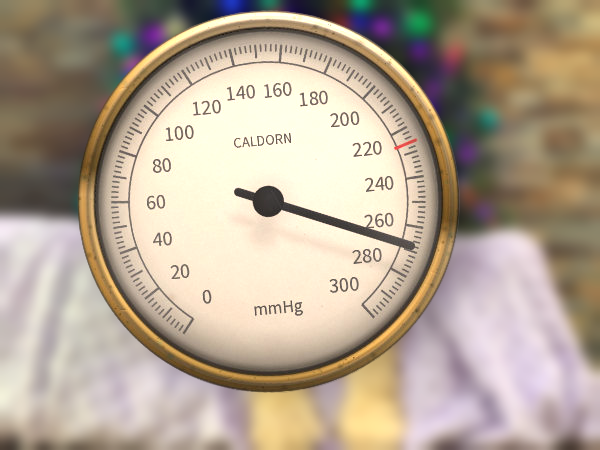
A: 268
